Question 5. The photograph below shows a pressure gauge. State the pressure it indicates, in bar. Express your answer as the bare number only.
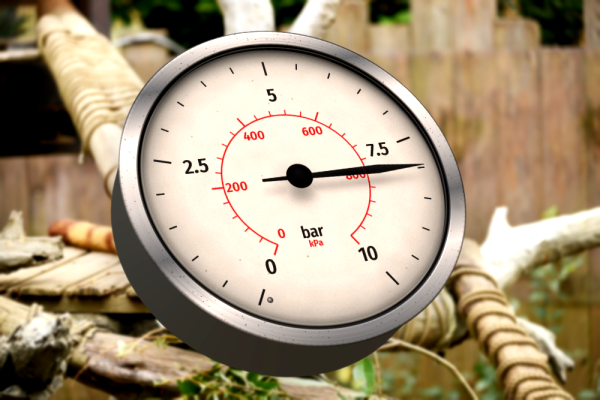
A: 8
